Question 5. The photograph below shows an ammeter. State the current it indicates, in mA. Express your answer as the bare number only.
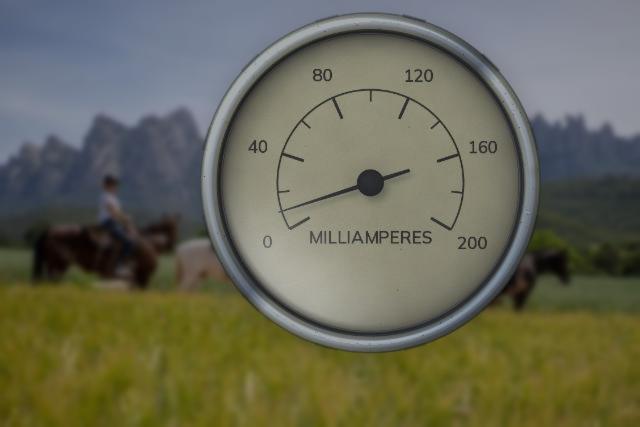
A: 10
